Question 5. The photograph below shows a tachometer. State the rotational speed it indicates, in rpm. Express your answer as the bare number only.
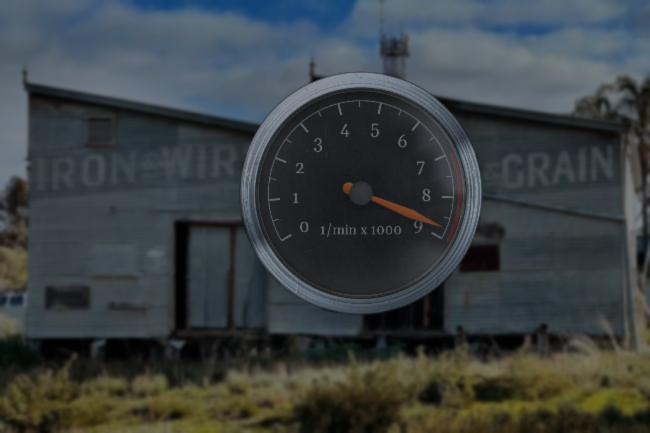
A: 8750
